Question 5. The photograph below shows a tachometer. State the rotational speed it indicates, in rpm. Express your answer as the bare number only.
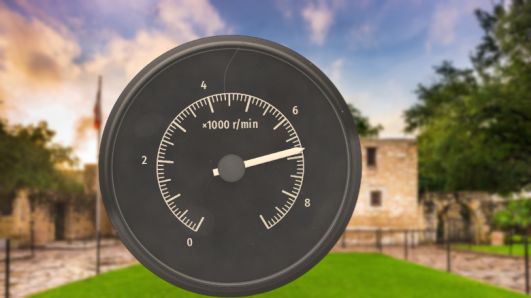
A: 6800
